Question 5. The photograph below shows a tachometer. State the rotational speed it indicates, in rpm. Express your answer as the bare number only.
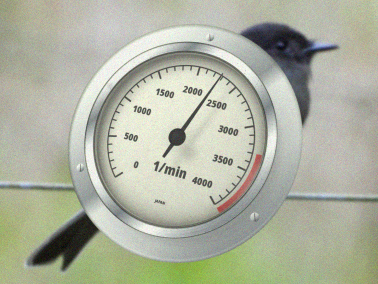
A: 2300
